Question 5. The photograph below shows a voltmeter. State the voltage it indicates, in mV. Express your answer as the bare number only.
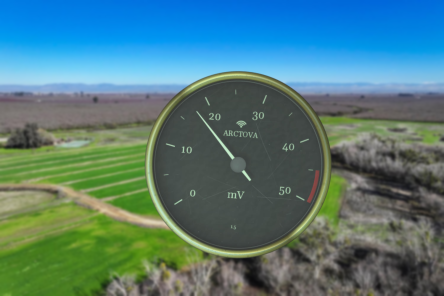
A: 17.5
